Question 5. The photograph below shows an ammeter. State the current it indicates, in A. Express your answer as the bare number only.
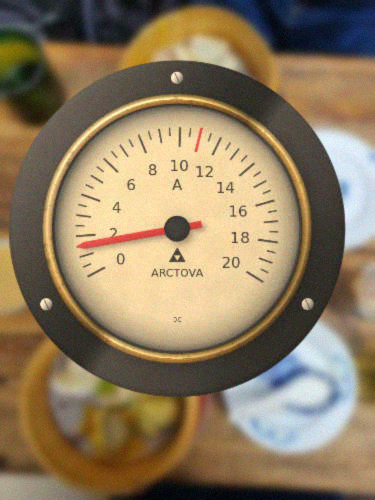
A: 1.5
